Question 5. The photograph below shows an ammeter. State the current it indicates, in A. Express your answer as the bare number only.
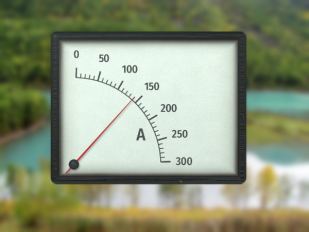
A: 140
